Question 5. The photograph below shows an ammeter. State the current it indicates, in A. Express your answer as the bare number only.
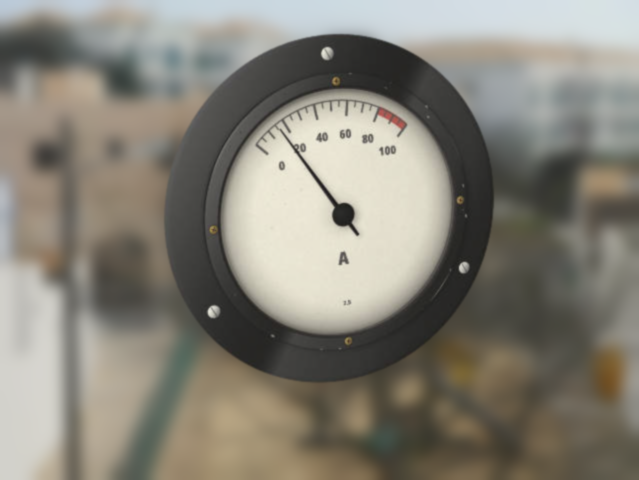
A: 15
